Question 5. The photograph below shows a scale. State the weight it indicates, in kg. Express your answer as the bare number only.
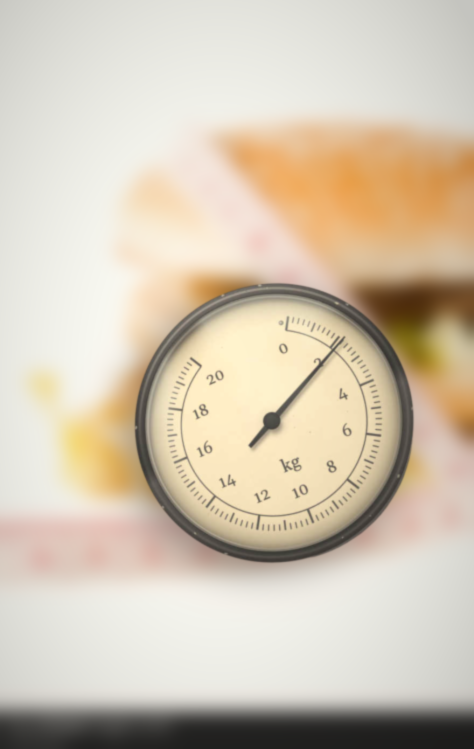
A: 2.2
